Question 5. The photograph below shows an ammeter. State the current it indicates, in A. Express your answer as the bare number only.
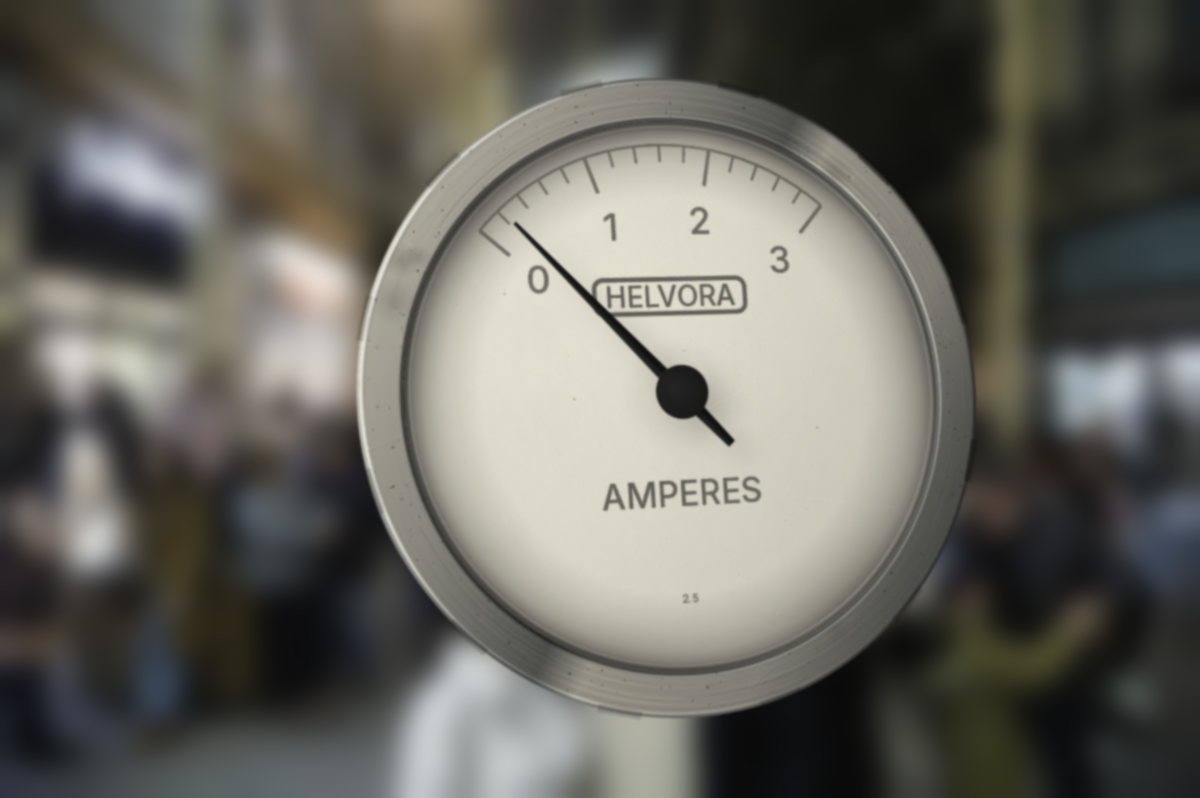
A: 0.2
